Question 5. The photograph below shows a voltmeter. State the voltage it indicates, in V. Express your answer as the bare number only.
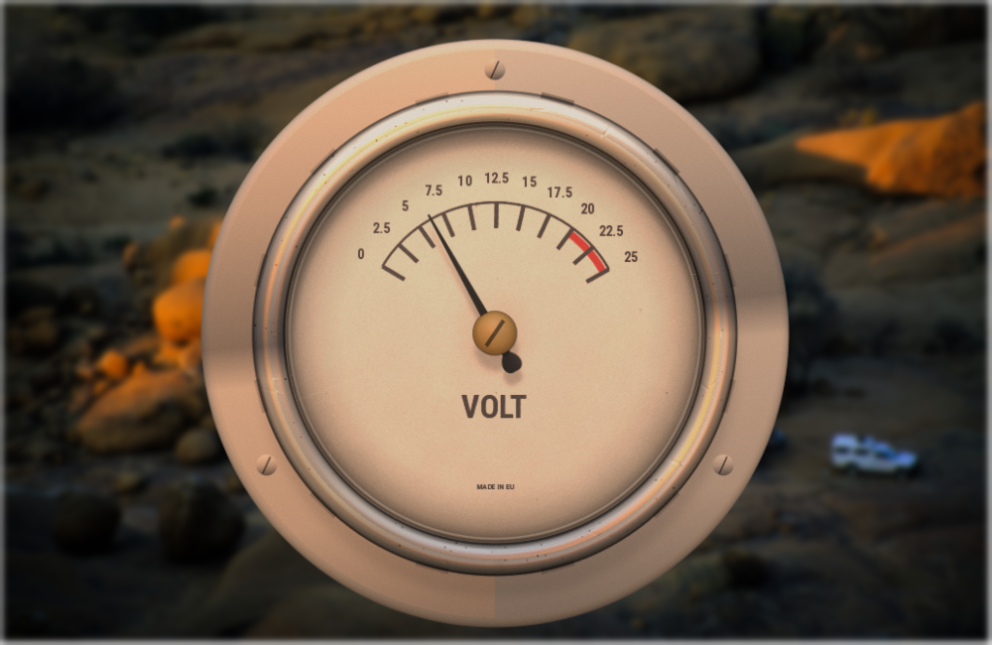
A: 6.25
